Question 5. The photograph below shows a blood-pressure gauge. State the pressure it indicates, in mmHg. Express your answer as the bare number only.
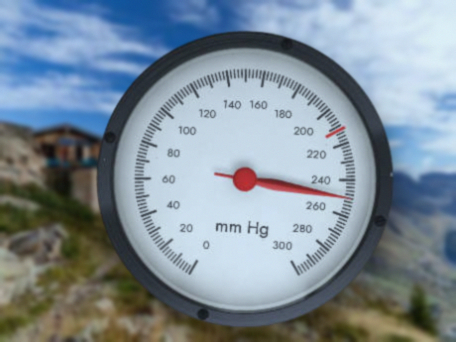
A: 250
